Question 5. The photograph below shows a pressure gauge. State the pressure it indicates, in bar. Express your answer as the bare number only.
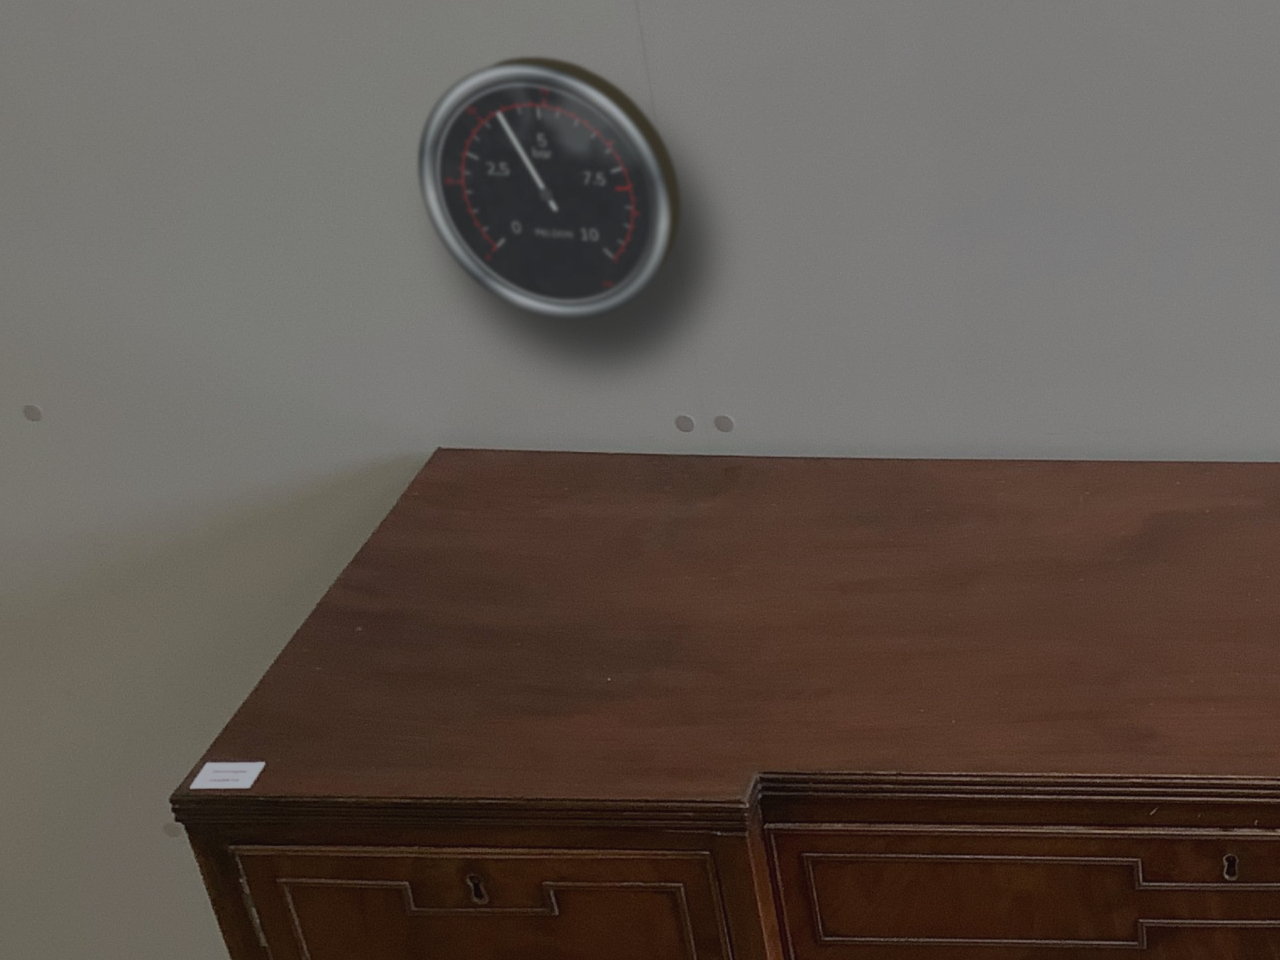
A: 4
